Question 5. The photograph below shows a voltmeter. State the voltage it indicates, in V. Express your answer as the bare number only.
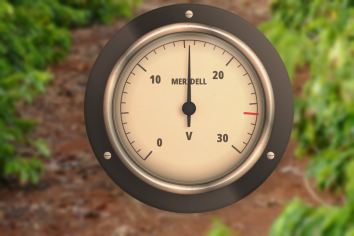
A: 15.5
